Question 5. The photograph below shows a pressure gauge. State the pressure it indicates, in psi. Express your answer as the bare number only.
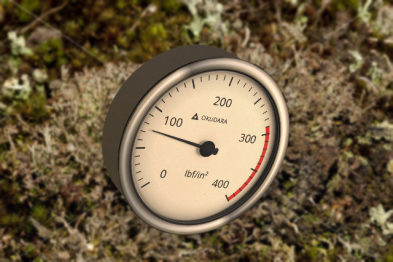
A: 75
